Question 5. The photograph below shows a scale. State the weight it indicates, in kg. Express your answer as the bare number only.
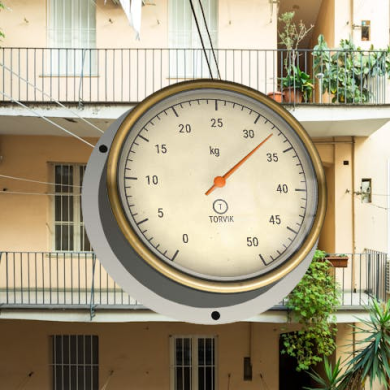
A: 32.5
